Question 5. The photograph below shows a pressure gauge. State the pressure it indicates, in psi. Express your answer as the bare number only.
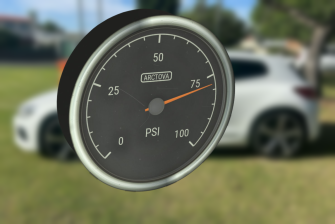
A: 77.5
